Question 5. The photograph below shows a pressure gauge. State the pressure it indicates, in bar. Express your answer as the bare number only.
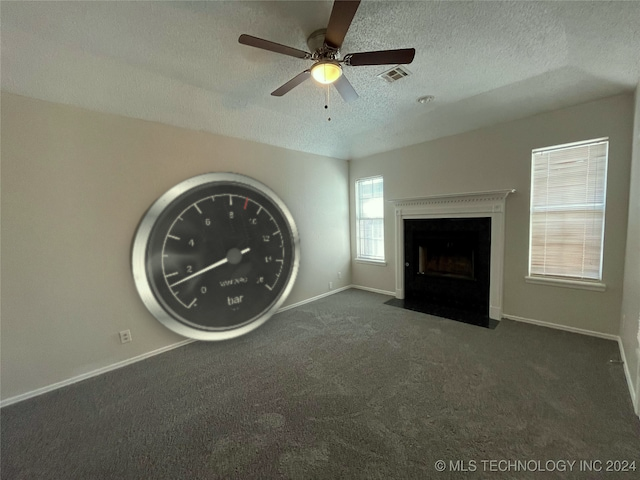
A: 1.5
